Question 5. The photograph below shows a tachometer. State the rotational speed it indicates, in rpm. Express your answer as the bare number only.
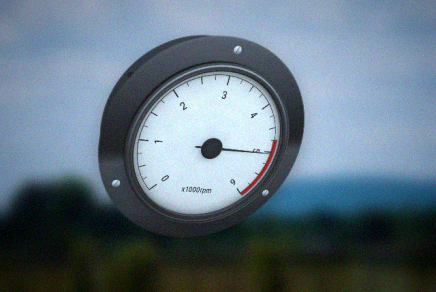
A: 5000
